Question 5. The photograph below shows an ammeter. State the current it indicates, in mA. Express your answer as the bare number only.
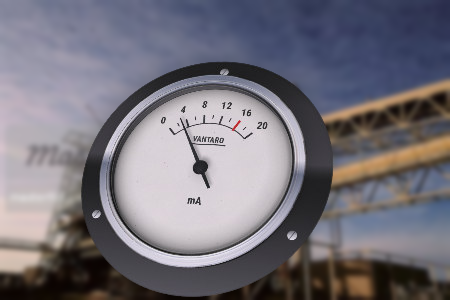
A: 3
